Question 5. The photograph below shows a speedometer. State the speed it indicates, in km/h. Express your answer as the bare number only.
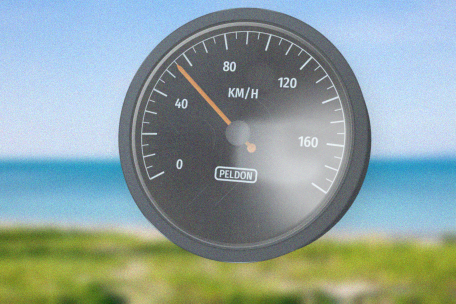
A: 55
